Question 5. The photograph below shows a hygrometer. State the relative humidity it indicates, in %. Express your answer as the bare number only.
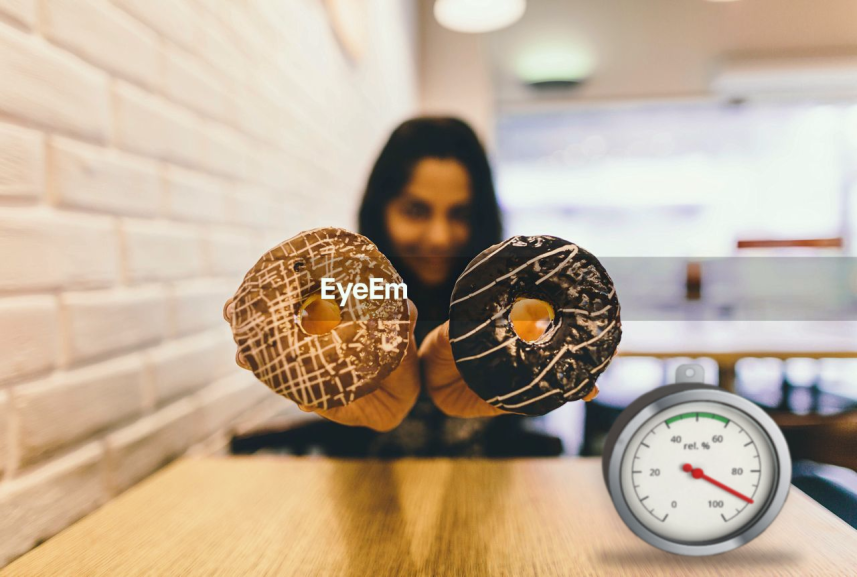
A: 90
